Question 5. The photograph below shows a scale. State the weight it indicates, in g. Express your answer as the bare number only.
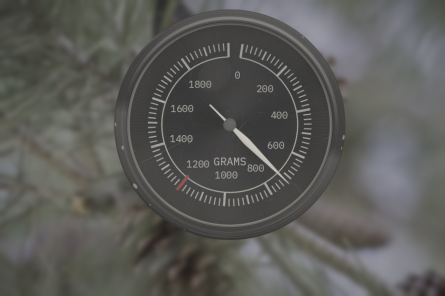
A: 720
